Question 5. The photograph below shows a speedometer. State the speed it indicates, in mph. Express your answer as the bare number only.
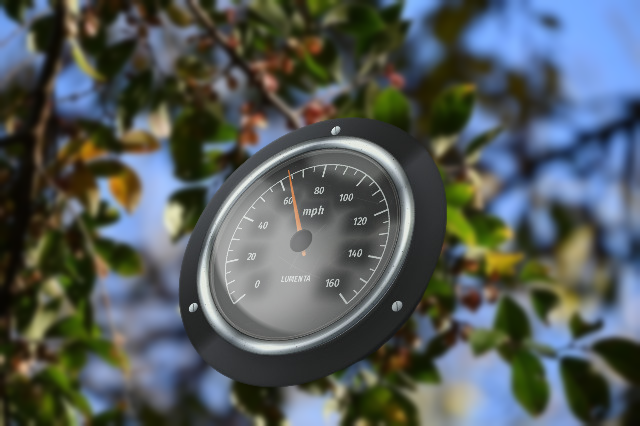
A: 65
